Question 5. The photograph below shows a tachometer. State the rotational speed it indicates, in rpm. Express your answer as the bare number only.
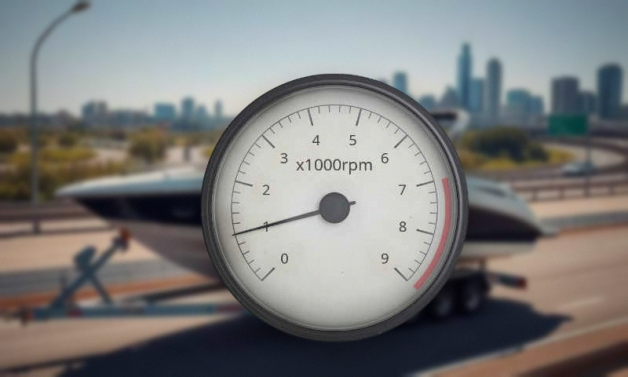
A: 1000
